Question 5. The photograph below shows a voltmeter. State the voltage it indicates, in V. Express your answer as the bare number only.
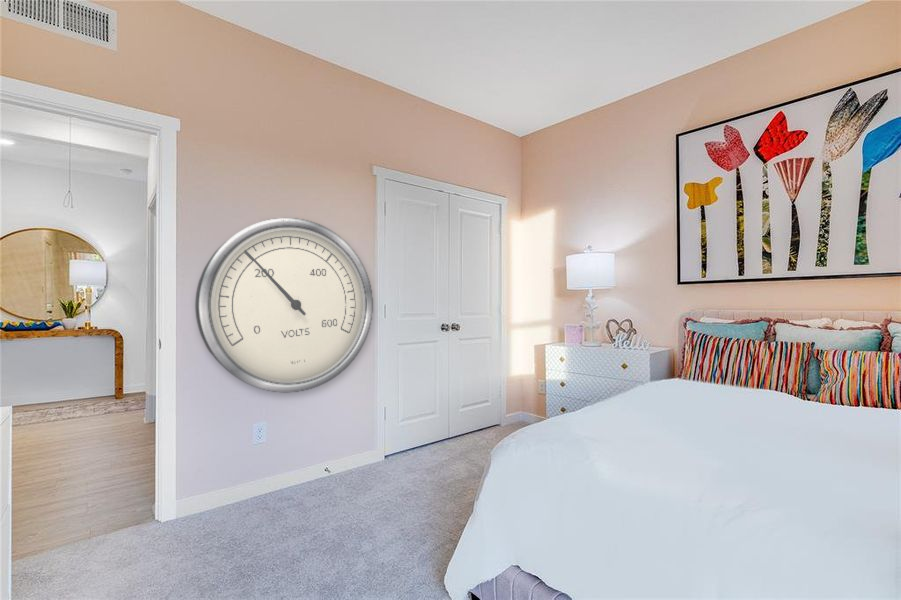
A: 200
